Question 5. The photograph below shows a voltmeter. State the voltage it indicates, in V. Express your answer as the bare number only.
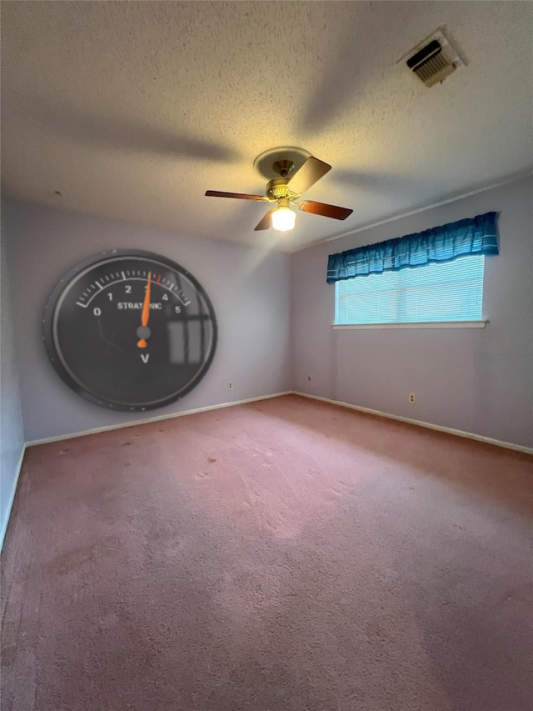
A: 3
